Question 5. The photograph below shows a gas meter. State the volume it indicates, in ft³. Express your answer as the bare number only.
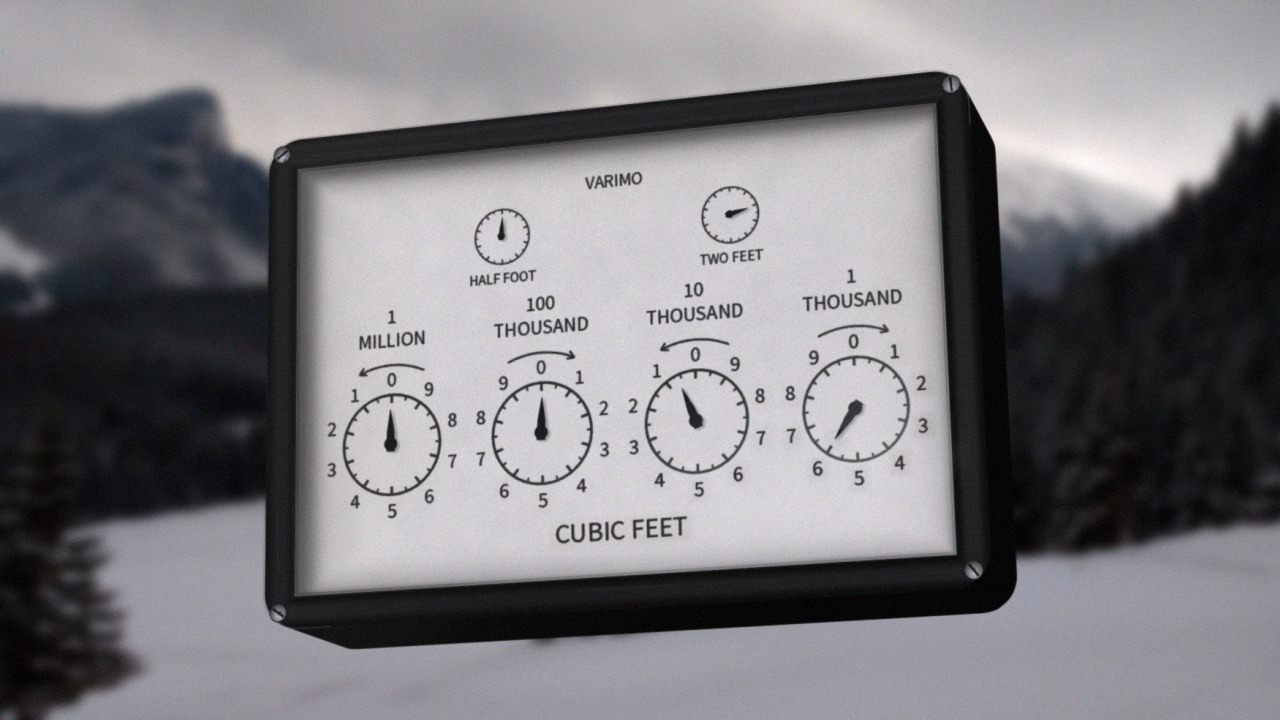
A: 600
